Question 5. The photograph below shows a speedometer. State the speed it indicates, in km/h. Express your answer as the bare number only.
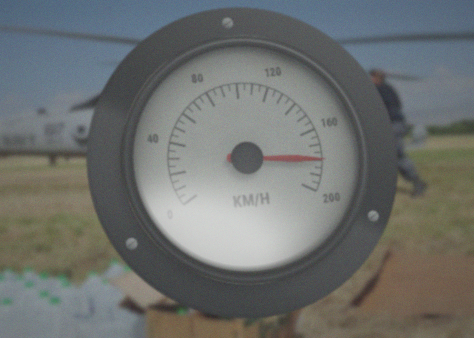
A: 180
